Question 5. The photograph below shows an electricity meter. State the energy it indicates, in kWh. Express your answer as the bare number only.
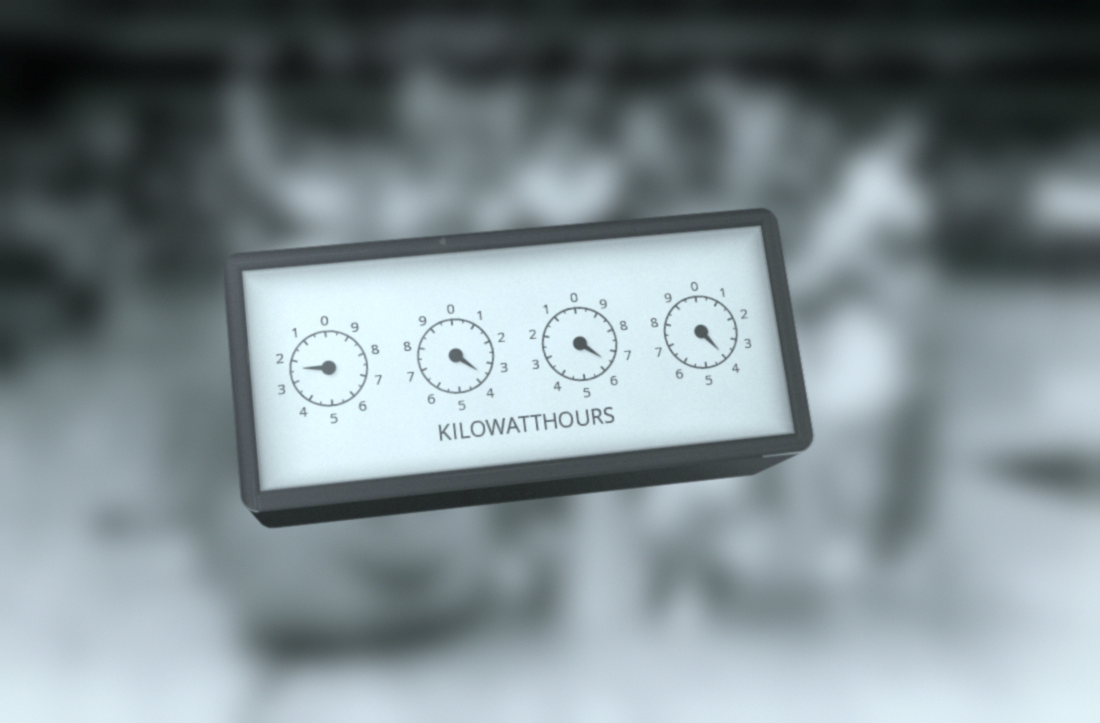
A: 2364
